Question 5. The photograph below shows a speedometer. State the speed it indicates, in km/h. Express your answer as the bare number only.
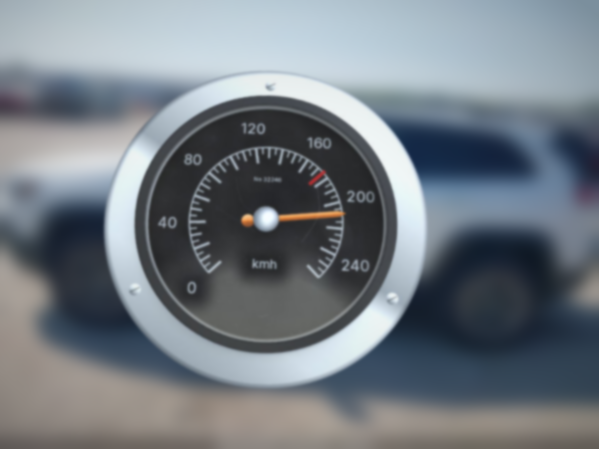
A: 210
